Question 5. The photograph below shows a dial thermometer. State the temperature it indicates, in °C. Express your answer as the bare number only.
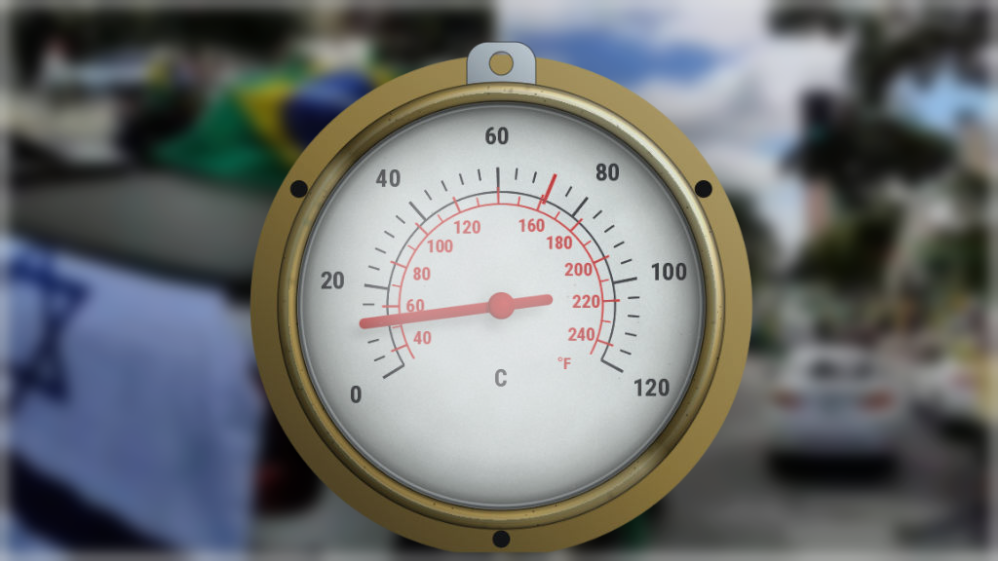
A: 12
